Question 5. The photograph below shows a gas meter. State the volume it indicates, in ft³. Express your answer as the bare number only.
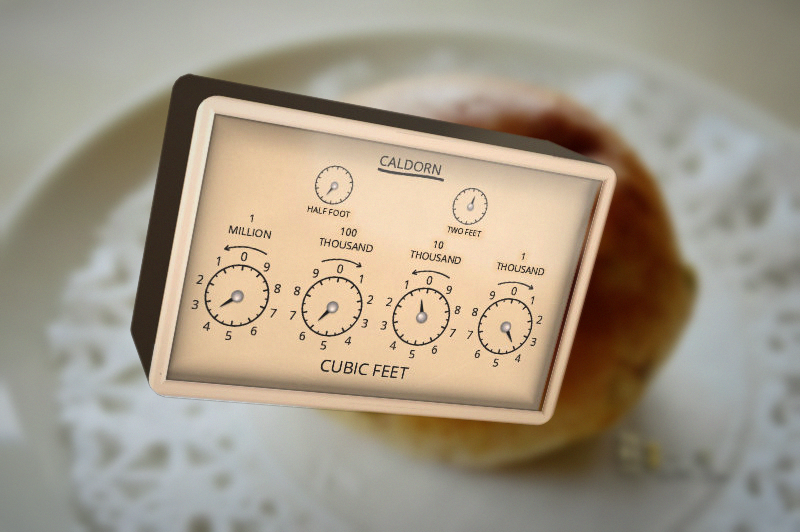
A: 360400
